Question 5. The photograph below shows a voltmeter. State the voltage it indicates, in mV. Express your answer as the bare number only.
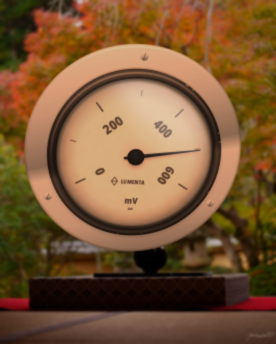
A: 500
